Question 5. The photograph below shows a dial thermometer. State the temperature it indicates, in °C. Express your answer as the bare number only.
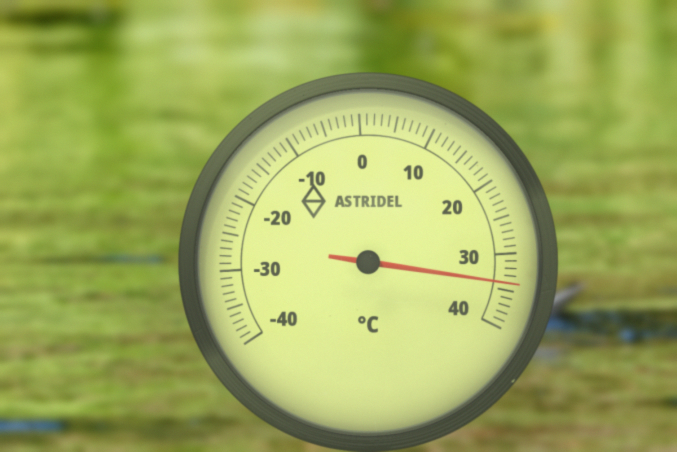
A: 34
